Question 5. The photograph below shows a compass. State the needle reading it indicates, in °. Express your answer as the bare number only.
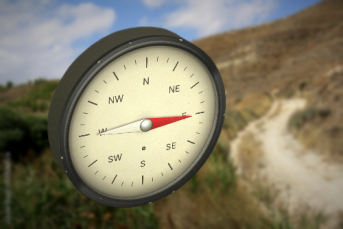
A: 90
